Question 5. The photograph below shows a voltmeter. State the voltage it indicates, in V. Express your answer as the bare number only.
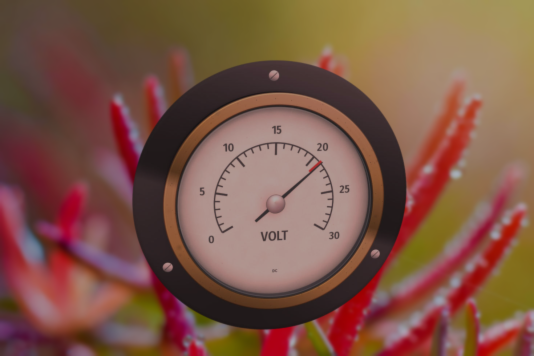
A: 21
